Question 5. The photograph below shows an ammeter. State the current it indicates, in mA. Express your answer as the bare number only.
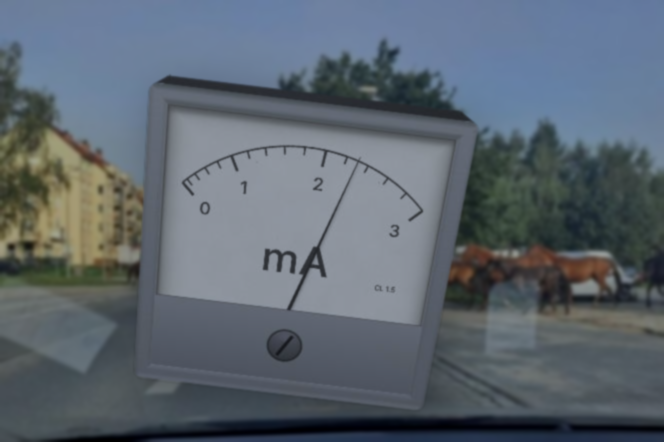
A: 2.3
